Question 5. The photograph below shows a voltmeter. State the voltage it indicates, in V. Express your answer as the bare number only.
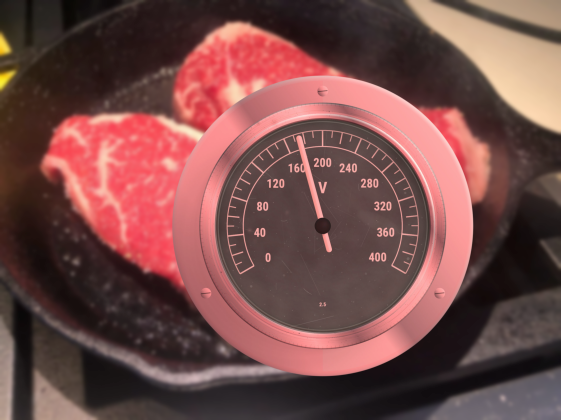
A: 175
